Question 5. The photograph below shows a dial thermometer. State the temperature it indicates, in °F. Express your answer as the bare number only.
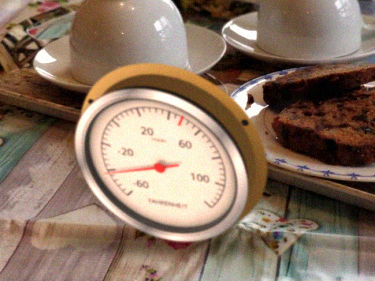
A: -40
